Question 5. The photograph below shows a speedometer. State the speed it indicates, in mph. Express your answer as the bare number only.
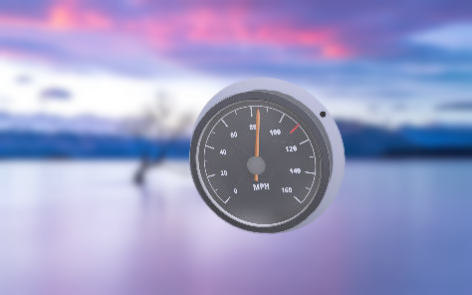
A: 85
